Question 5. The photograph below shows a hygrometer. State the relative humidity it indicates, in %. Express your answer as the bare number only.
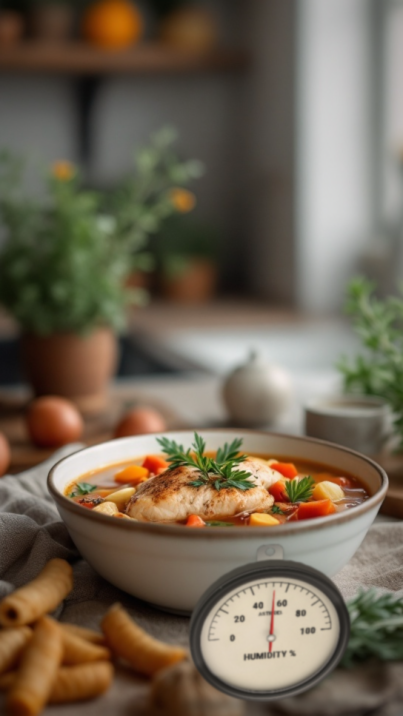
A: 52
